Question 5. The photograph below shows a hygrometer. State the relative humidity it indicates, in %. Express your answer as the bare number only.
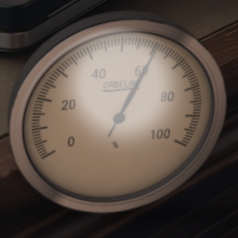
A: 60
